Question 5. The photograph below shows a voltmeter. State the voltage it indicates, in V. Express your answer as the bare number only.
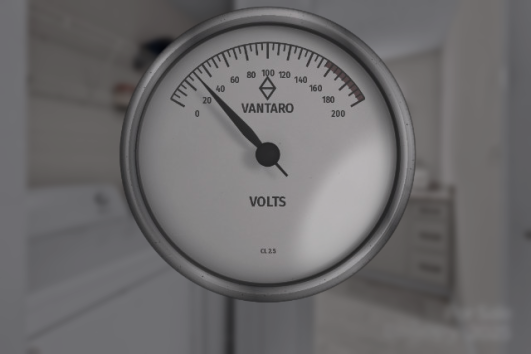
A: 30
